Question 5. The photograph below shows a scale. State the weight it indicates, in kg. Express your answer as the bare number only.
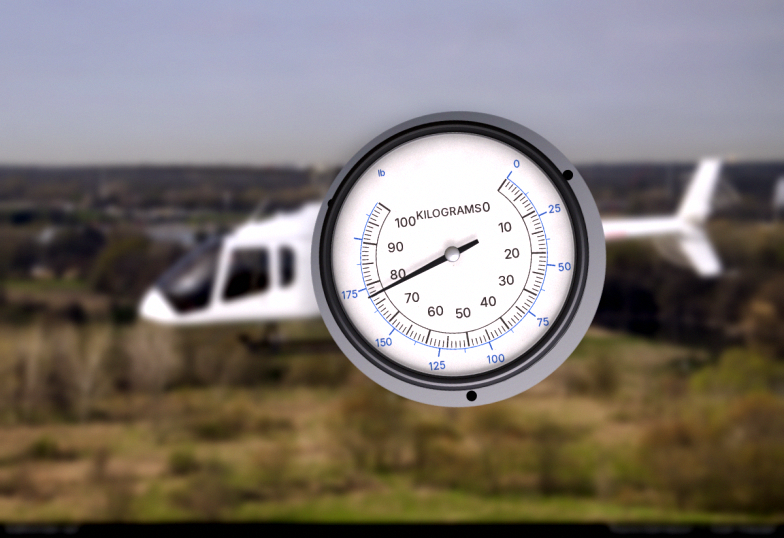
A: 77
